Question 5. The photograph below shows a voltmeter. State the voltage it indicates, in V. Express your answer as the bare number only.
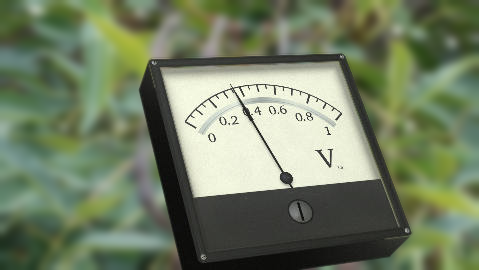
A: 0.35
